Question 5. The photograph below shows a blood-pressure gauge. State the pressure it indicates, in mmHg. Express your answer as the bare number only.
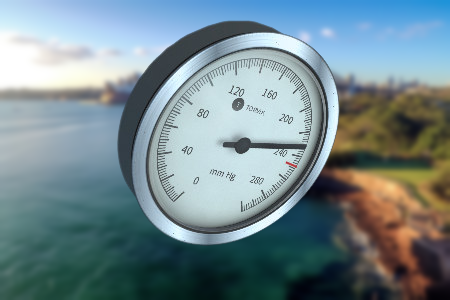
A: 230
